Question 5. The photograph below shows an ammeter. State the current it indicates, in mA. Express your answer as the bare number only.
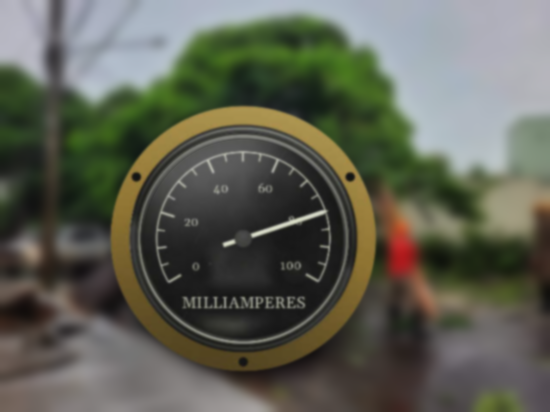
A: 80
